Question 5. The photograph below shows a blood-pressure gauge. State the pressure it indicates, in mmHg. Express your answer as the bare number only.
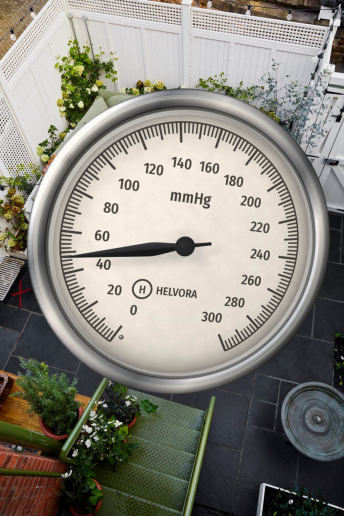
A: 48
